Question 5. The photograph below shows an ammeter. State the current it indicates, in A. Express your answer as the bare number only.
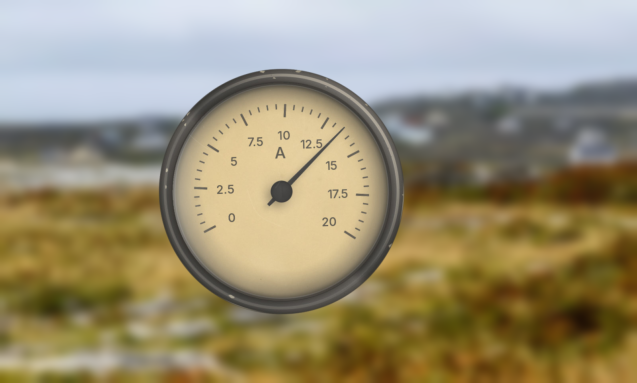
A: 13.5
